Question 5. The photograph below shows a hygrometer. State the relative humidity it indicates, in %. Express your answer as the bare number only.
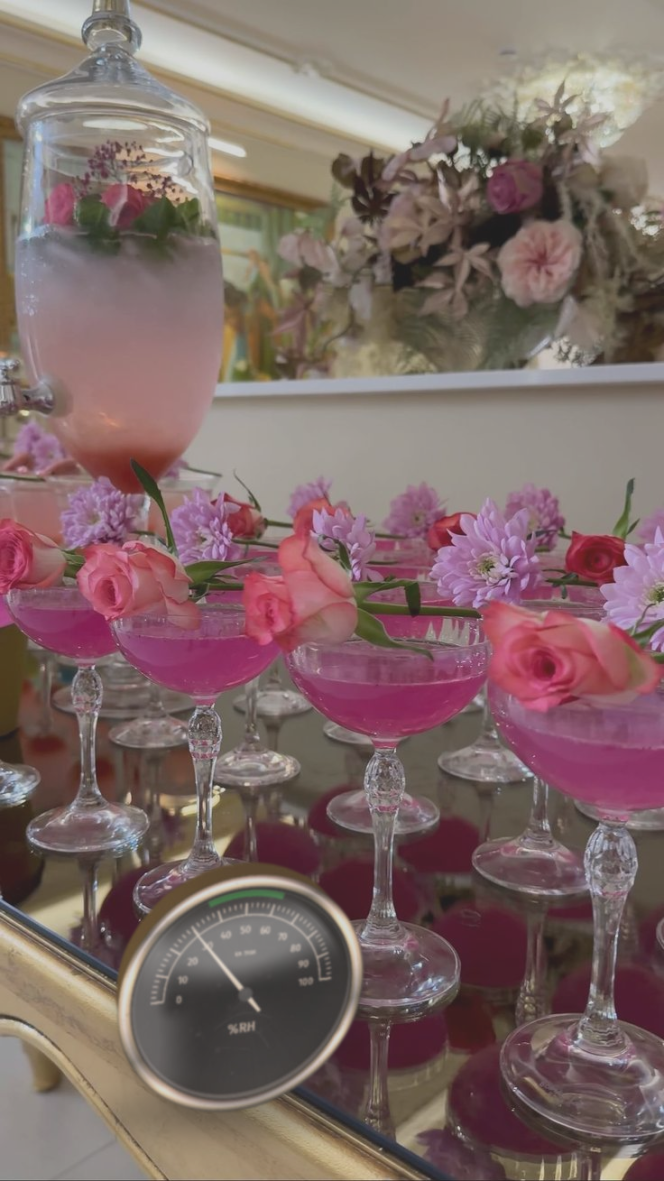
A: 30
